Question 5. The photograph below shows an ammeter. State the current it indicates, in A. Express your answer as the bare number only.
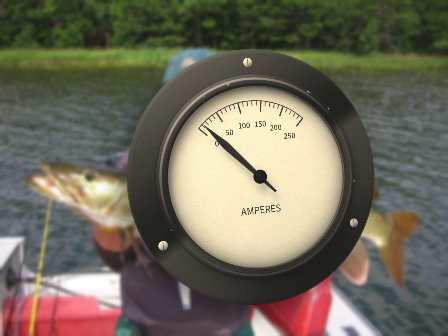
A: 10
